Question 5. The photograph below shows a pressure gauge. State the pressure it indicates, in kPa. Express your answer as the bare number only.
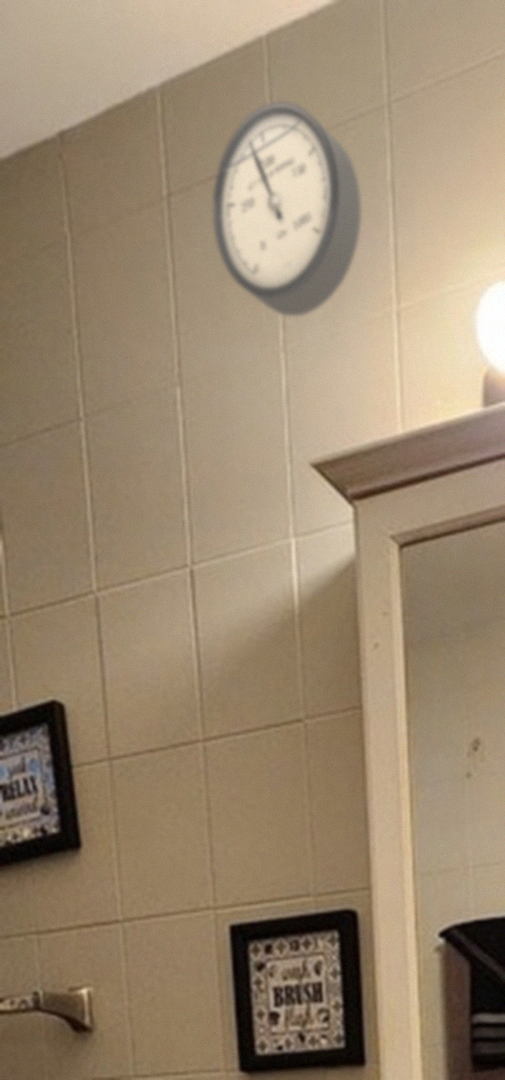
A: 450
